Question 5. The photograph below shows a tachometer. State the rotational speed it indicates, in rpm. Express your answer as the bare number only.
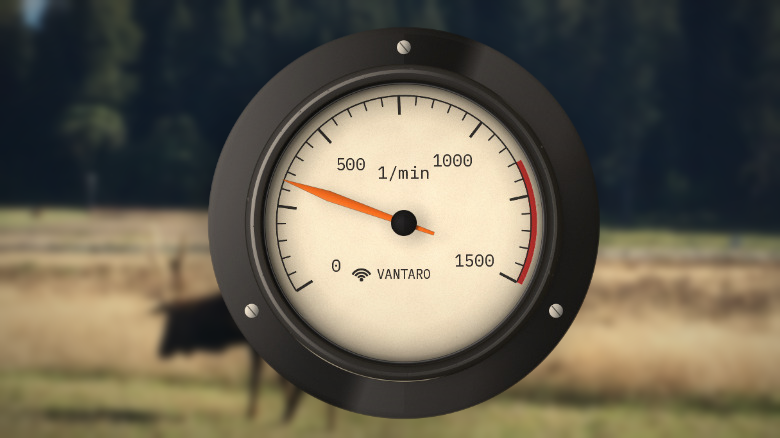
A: 325
